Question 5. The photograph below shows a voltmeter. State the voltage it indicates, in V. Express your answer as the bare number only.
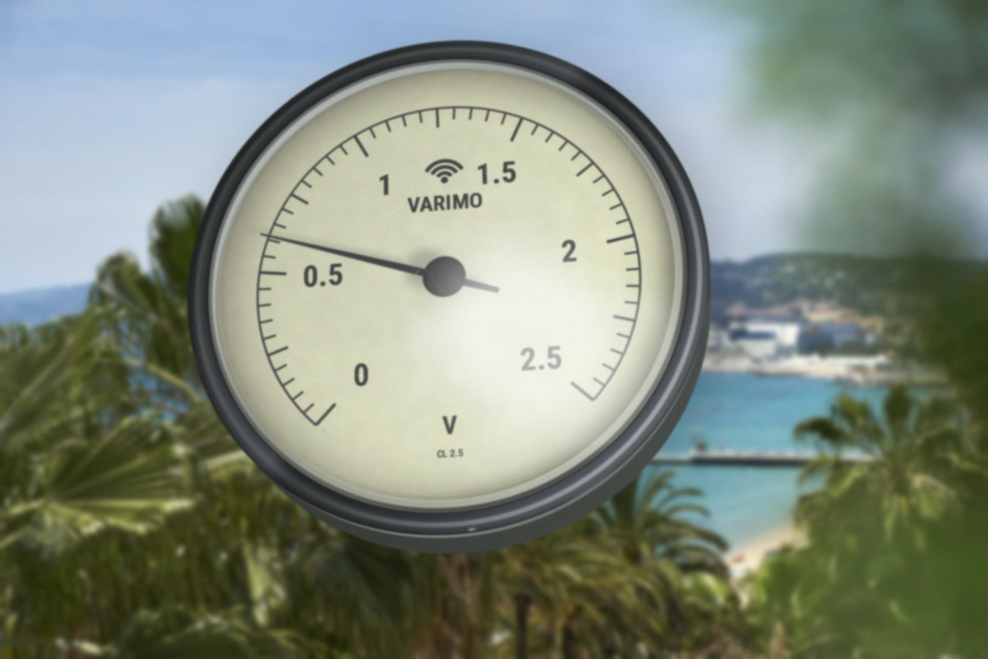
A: 0.6
